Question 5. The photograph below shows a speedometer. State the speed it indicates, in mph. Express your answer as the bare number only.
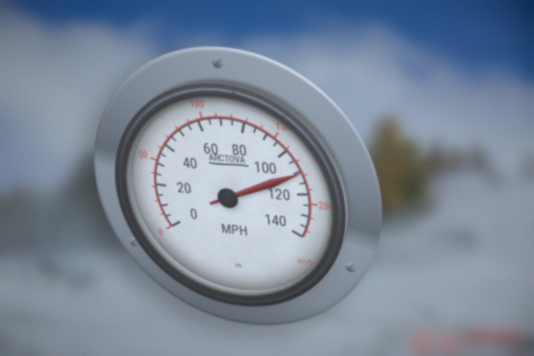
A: 110
